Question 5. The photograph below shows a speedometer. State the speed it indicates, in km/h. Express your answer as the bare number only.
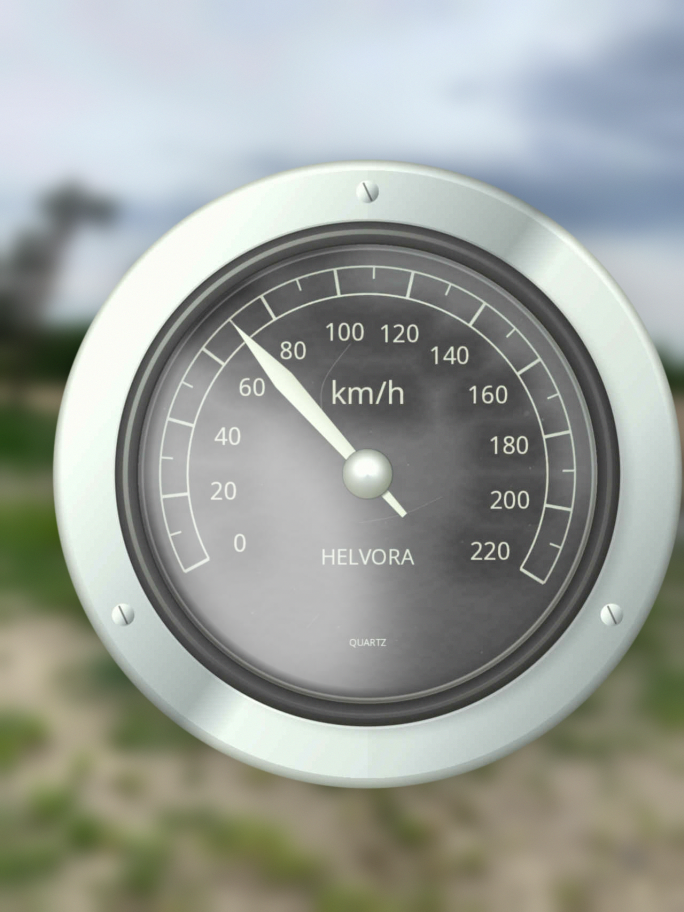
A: 70
